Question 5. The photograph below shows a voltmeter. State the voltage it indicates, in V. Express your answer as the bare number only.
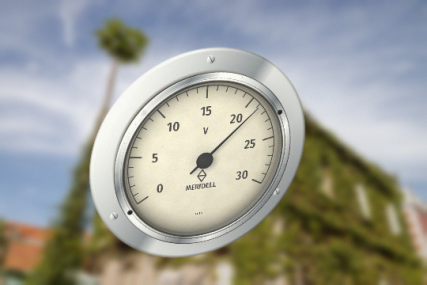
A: 21
